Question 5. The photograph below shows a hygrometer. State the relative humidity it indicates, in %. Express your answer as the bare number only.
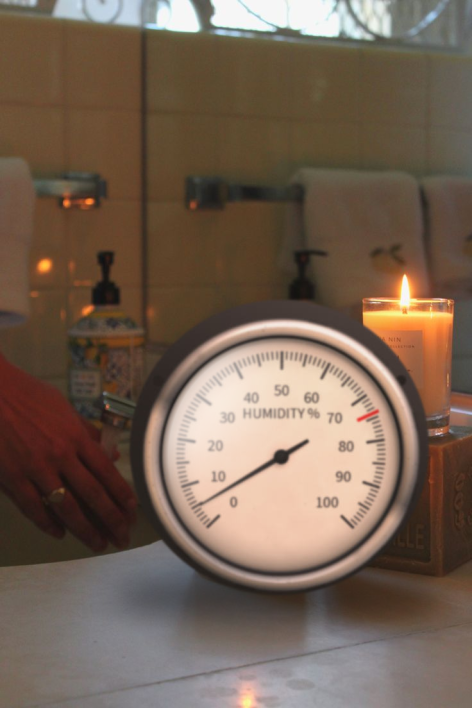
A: 5
